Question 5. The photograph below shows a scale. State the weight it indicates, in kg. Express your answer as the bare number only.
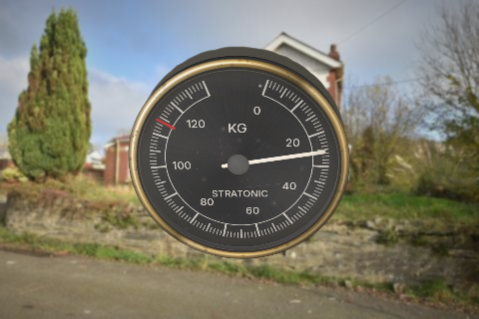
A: 25
